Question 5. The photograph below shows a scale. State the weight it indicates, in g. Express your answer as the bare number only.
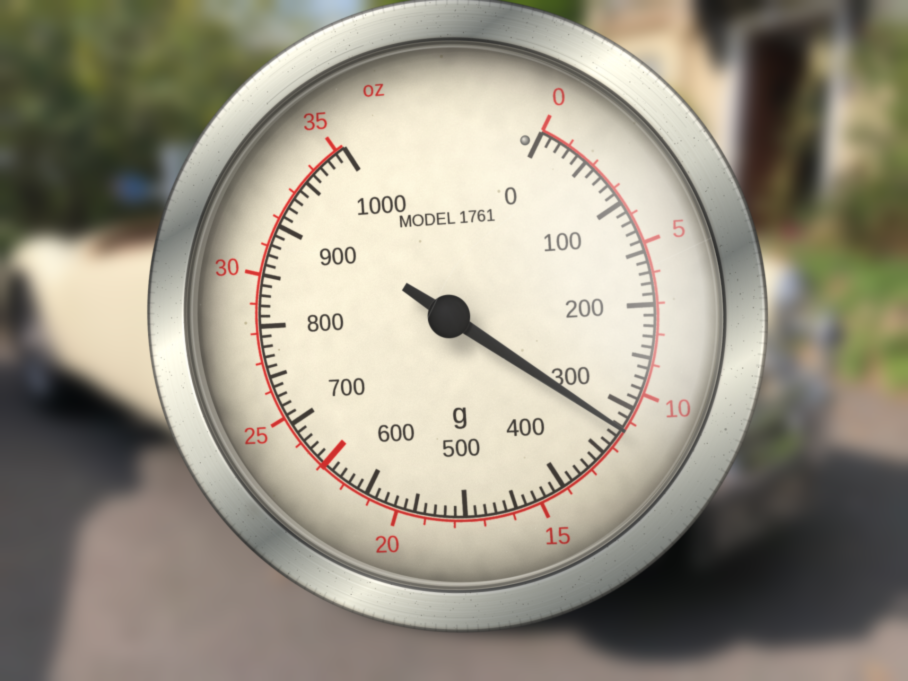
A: 320
